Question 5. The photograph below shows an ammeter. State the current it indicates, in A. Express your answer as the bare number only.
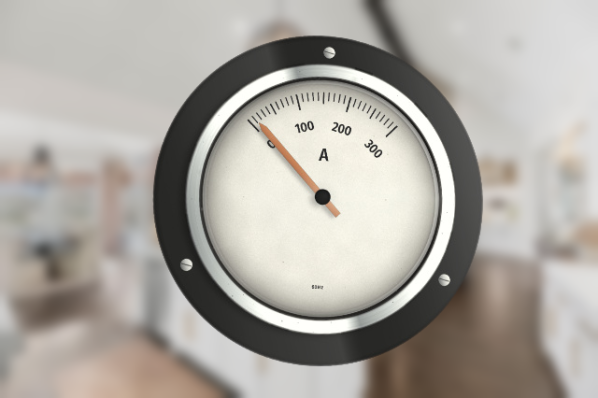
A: 10
